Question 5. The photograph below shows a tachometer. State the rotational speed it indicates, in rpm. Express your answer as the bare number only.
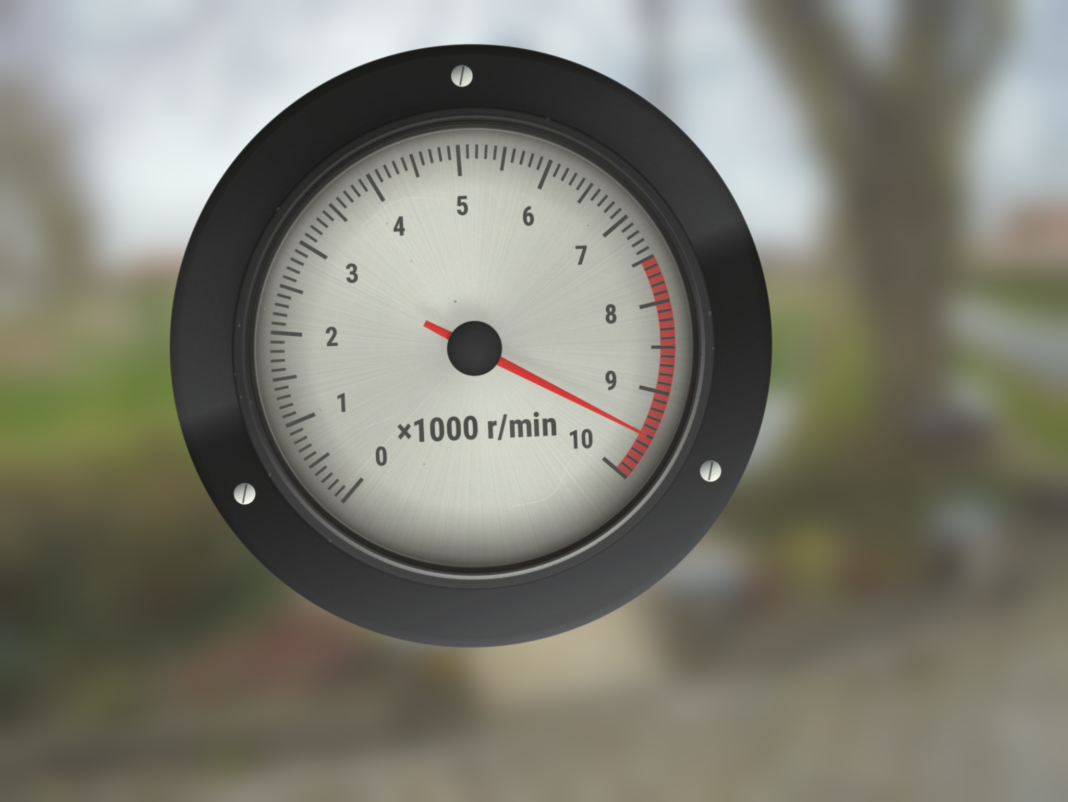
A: 9500
